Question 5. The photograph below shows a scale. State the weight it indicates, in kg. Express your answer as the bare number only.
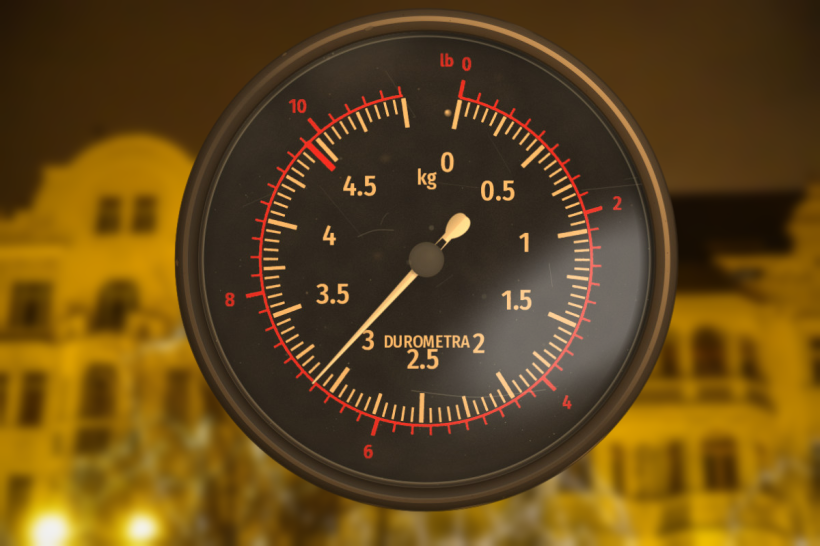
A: 3.1
